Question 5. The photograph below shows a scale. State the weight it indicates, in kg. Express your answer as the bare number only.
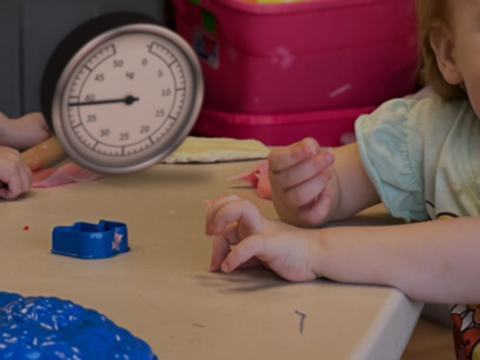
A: 39
